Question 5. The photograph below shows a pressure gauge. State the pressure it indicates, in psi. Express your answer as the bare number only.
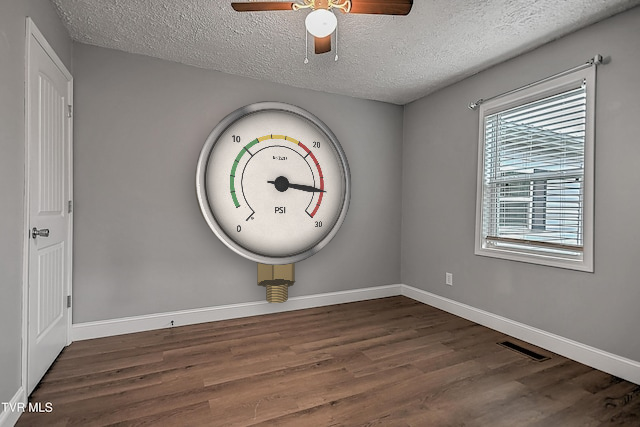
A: 26
